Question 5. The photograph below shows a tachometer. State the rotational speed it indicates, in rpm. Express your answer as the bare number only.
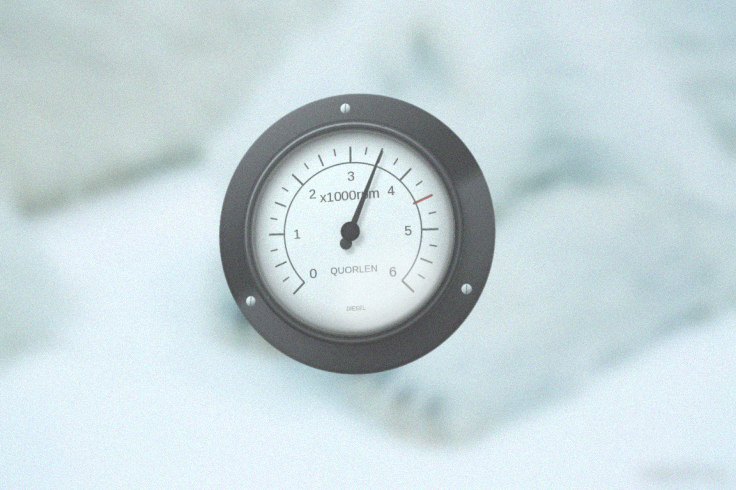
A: 3500
